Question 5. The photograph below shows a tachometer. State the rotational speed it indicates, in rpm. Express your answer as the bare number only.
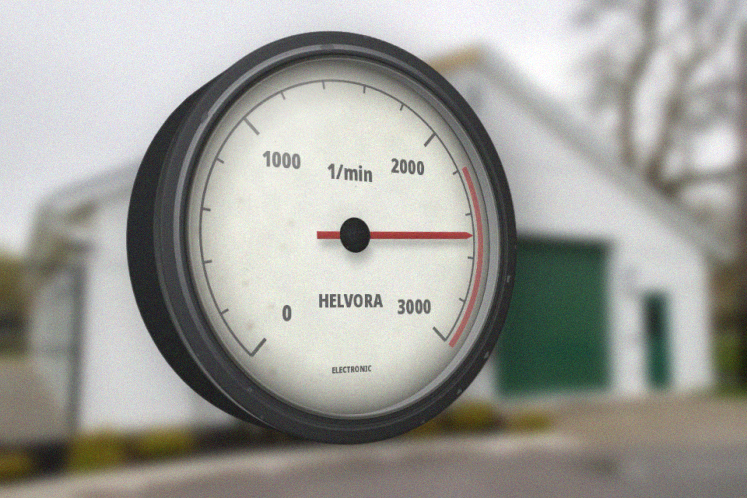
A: 2500
